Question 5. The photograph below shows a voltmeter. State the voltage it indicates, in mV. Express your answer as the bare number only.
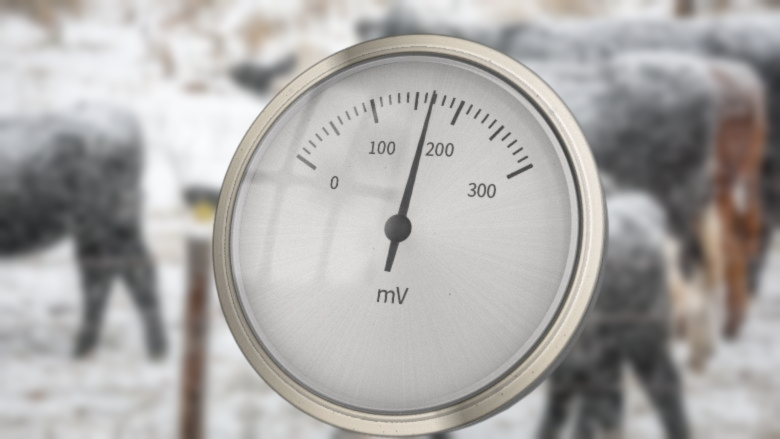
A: 170
